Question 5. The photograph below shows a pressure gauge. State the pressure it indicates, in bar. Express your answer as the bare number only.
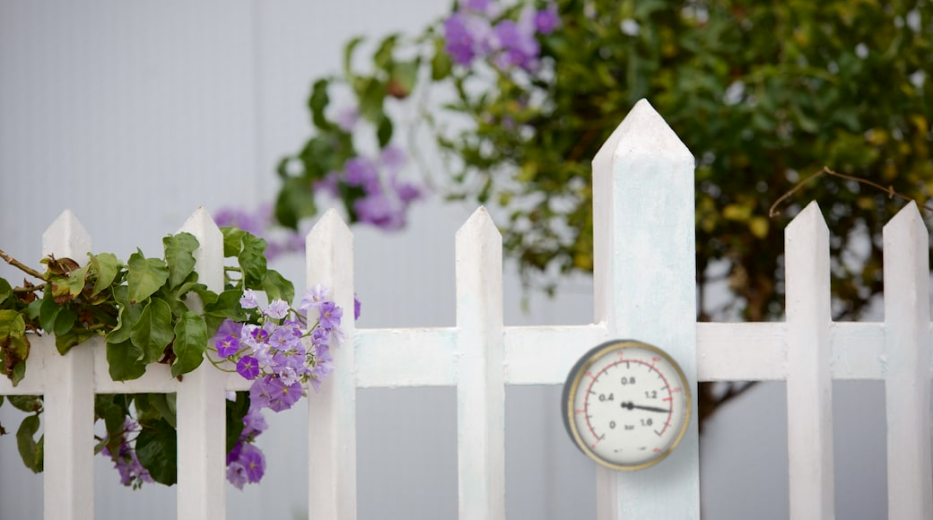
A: 1.4
